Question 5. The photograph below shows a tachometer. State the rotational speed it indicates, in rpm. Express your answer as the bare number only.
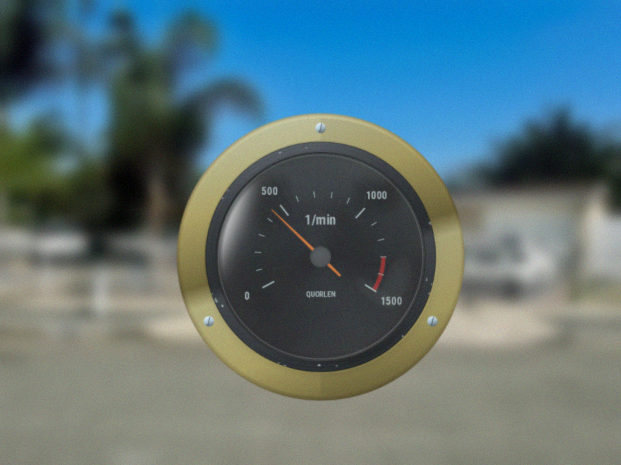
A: 450
